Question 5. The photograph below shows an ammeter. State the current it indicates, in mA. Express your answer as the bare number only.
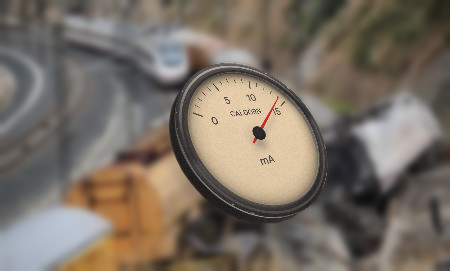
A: 14
